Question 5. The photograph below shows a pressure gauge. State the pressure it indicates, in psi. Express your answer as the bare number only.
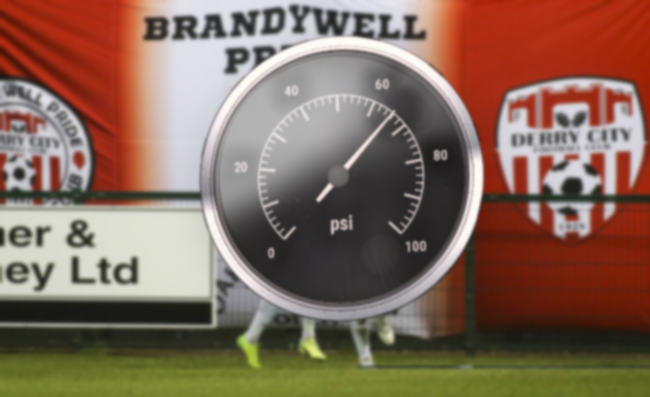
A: 66
